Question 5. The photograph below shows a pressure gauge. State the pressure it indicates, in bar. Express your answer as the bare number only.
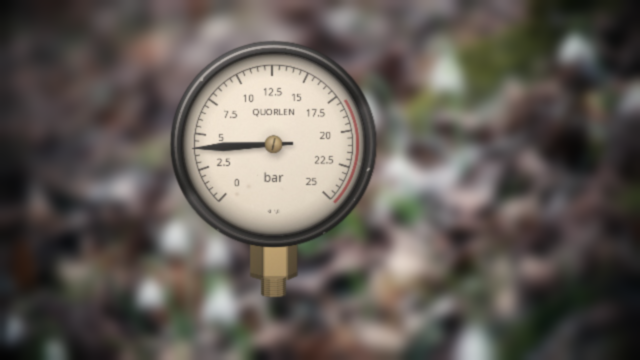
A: 4
